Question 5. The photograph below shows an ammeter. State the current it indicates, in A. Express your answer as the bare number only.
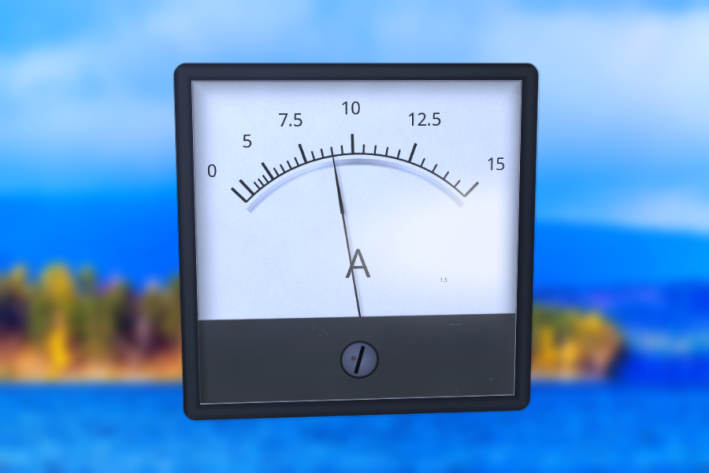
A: 9
